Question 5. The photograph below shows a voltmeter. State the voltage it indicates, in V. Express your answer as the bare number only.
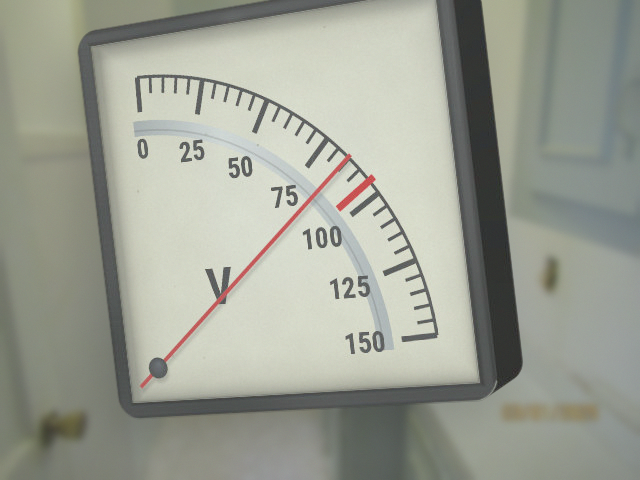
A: 85
